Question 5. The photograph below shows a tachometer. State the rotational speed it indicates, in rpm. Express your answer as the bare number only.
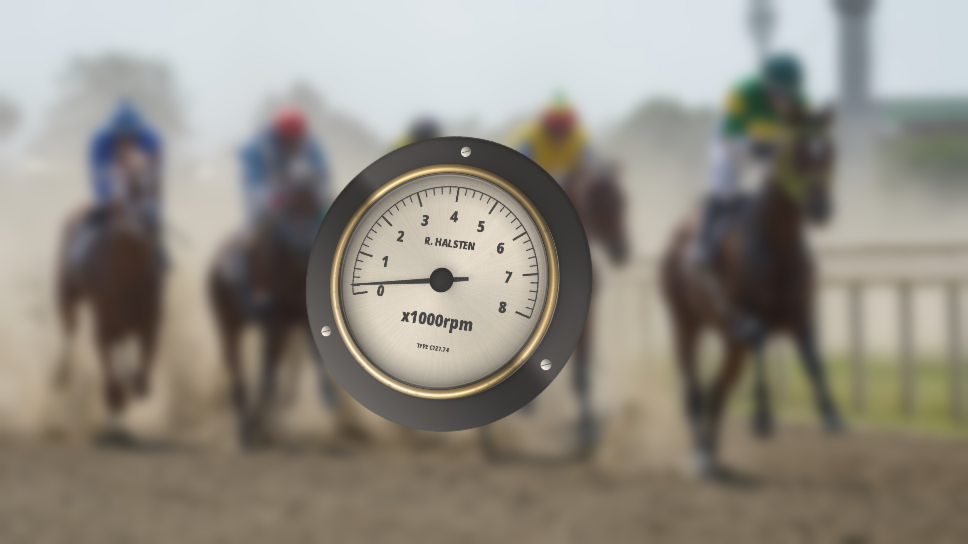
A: 200
